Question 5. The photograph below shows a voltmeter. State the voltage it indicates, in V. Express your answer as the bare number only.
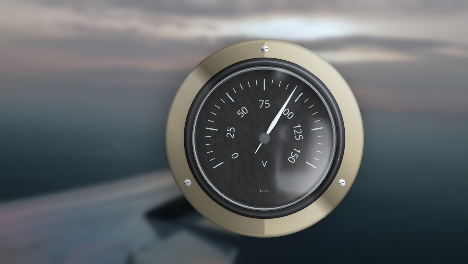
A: 95
